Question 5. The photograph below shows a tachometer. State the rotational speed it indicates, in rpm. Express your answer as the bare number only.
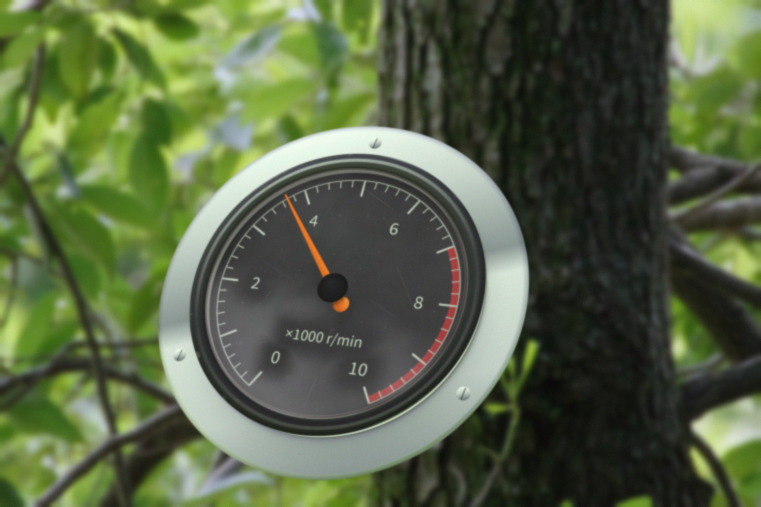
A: 3700
